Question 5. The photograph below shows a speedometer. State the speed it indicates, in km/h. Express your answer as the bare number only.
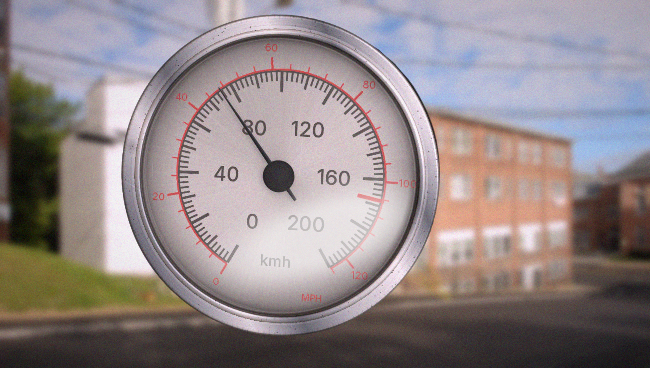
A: 76
